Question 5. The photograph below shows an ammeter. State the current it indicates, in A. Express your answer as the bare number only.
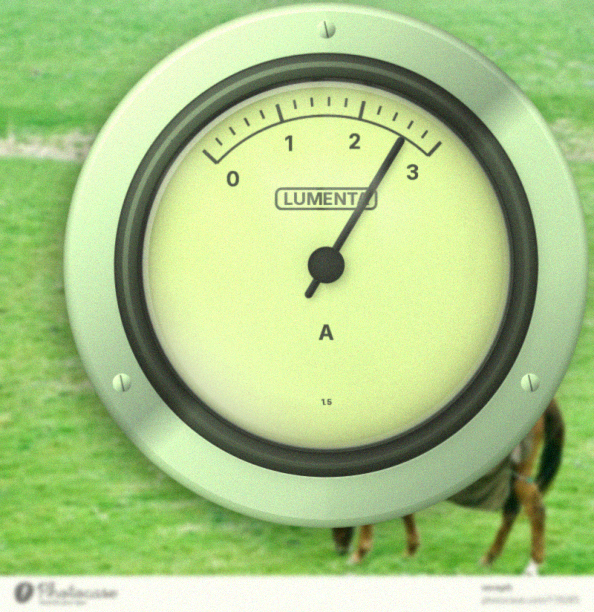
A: 2.6
